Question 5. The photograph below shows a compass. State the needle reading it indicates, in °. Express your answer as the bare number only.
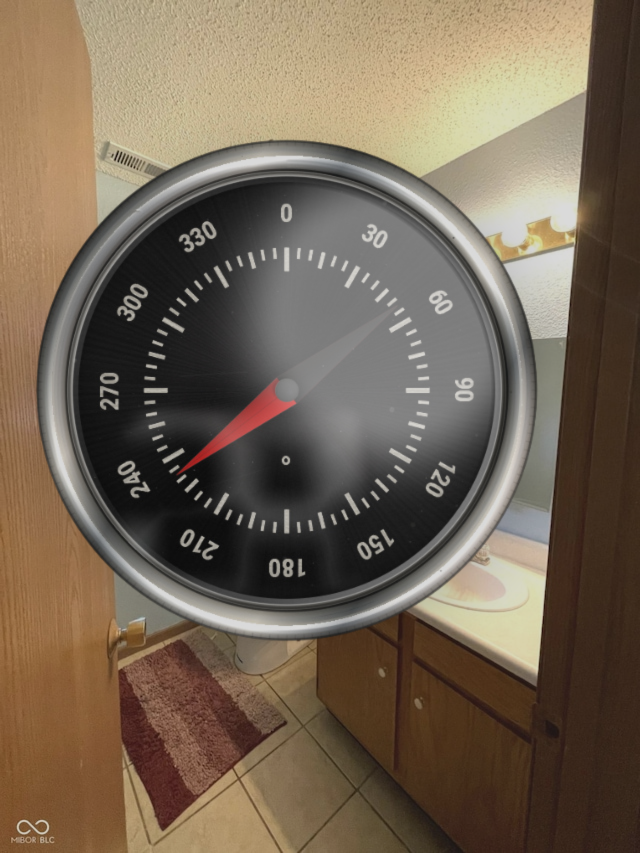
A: 232.5
